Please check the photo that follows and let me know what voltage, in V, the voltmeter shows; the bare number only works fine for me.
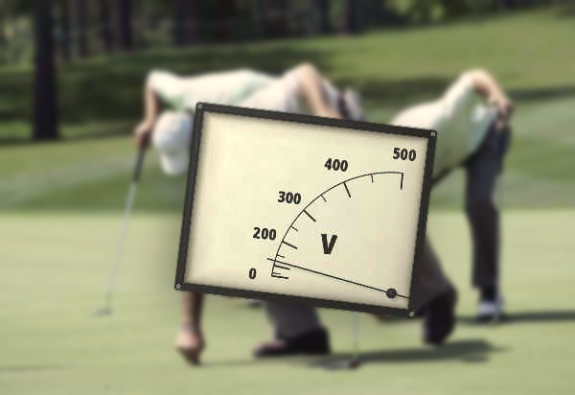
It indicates 125
